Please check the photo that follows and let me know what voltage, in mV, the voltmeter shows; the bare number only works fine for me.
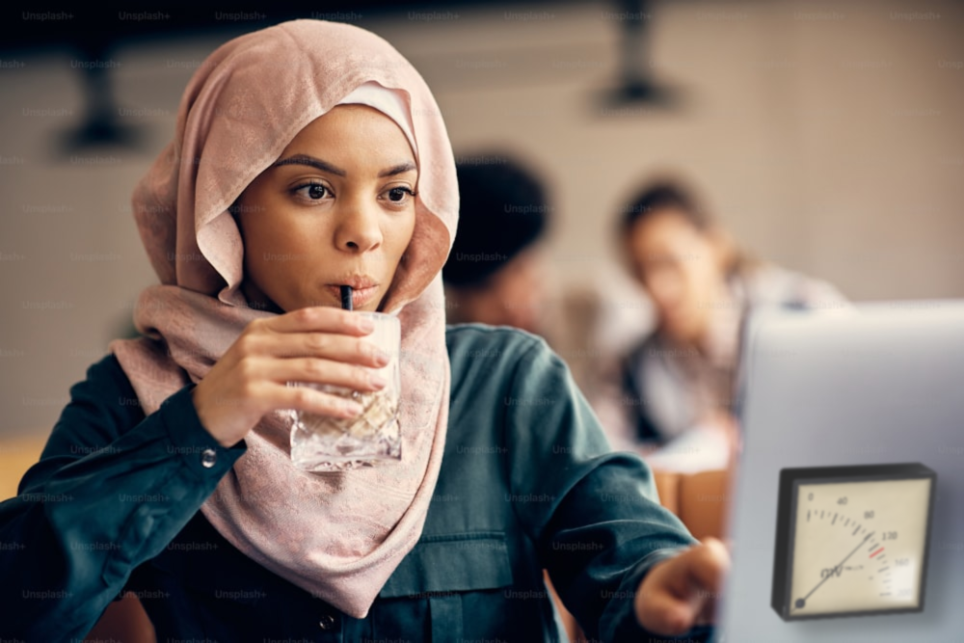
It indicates 100
